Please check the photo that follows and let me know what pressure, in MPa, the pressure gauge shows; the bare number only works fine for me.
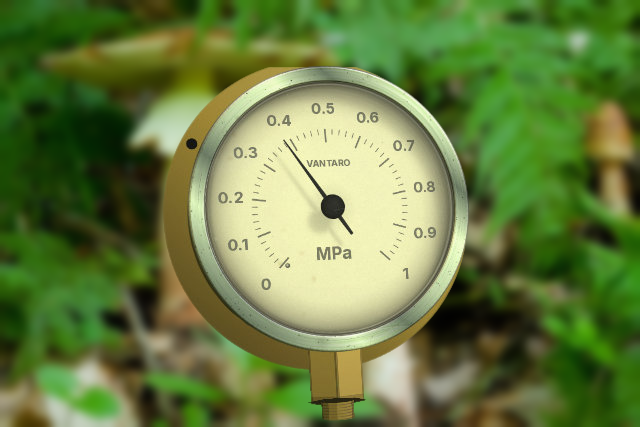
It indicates 0.38
